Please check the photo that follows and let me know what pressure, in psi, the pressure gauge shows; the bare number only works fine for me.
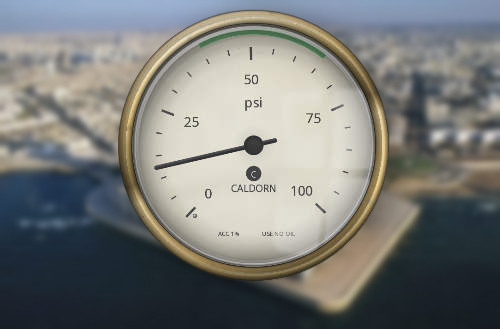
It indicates 12.5
